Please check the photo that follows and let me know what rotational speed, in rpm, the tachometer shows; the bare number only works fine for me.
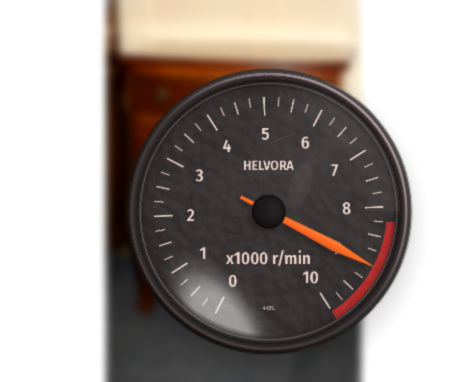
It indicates 9000
